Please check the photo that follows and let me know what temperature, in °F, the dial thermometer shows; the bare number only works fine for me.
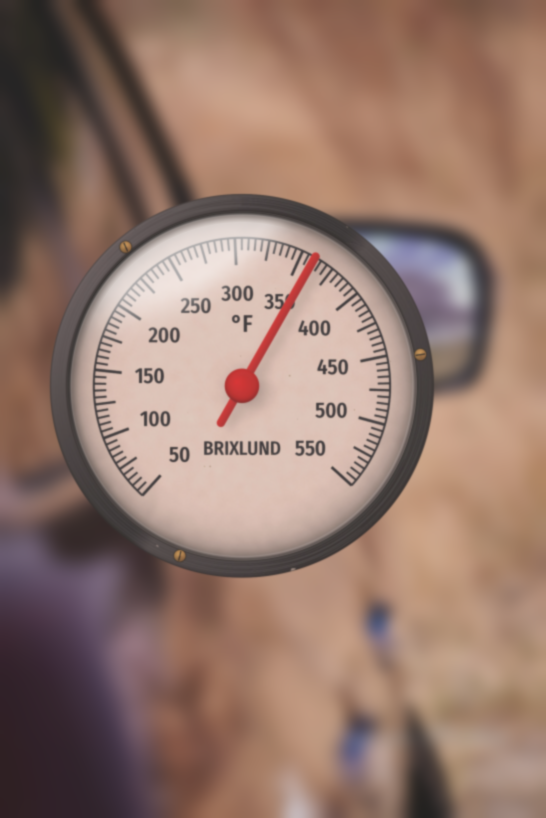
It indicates 360
